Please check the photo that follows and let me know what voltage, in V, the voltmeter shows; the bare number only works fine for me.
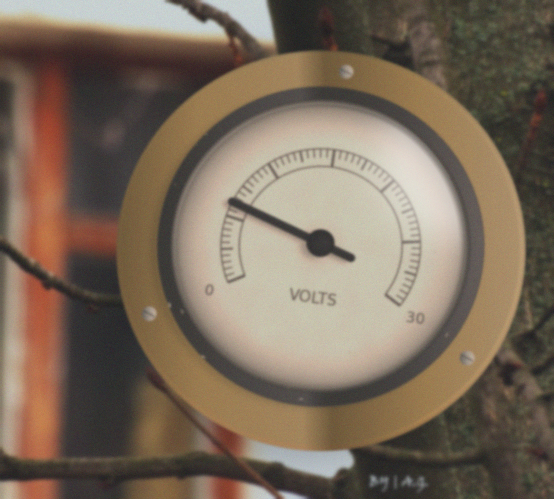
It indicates 6
